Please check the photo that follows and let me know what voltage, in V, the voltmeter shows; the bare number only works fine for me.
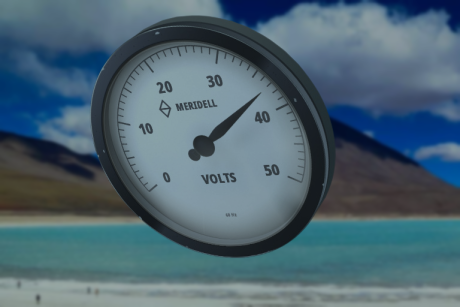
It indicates 37
